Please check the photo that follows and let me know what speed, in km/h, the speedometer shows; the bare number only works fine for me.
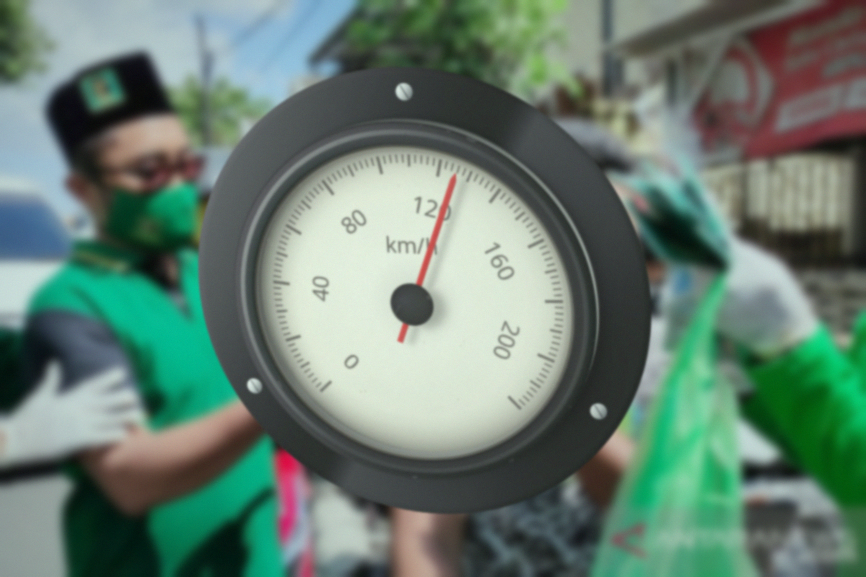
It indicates 126
